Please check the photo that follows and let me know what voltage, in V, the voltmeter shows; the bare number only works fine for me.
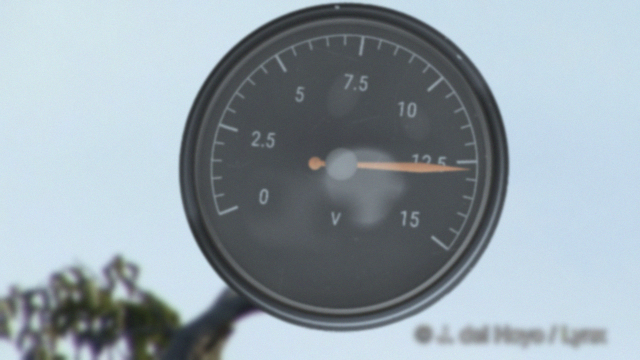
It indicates 12.75
